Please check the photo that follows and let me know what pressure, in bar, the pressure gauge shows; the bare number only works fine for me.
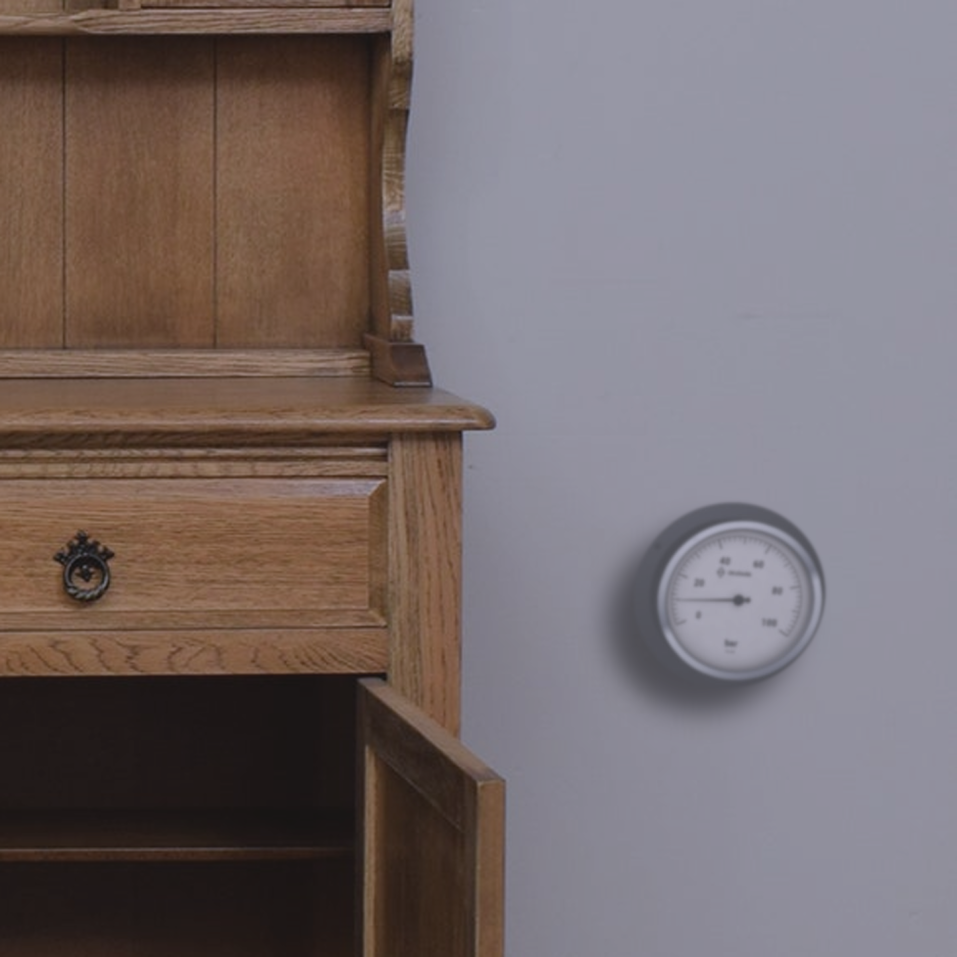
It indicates 10
